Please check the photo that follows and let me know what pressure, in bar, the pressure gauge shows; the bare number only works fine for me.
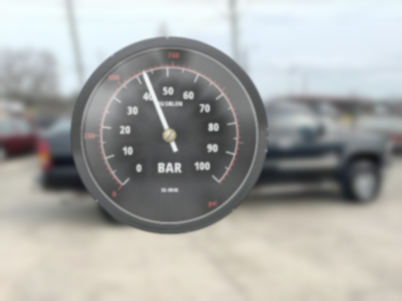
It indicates 42.5
